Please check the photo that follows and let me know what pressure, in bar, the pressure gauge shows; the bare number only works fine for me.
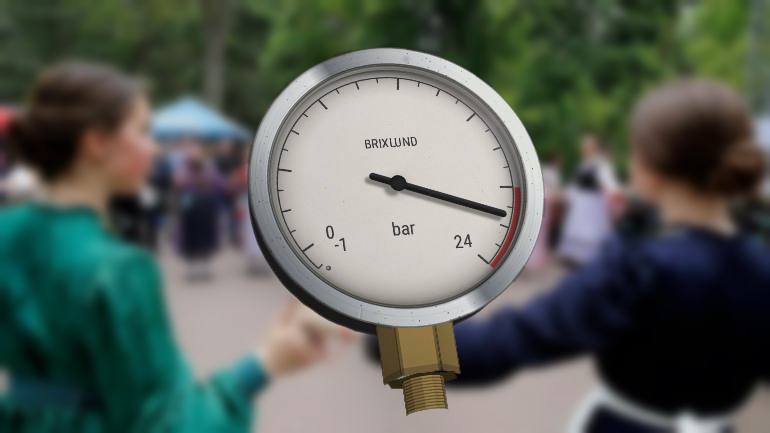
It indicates 21.5
